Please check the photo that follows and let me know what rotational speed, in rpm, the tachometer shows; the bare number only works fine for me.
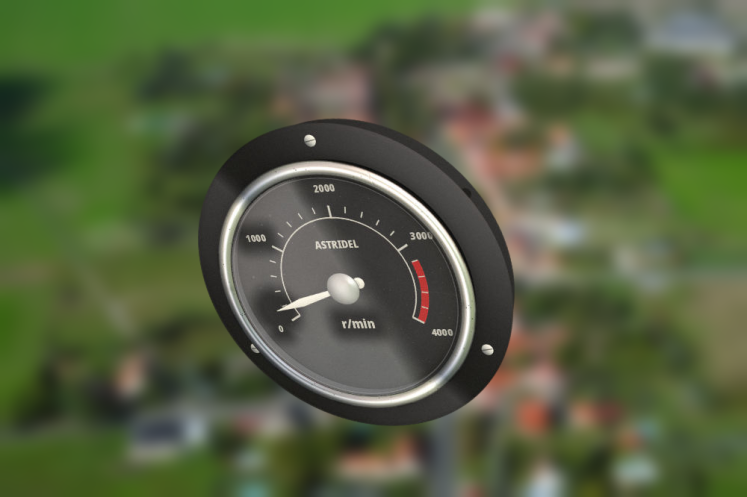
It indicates 200
